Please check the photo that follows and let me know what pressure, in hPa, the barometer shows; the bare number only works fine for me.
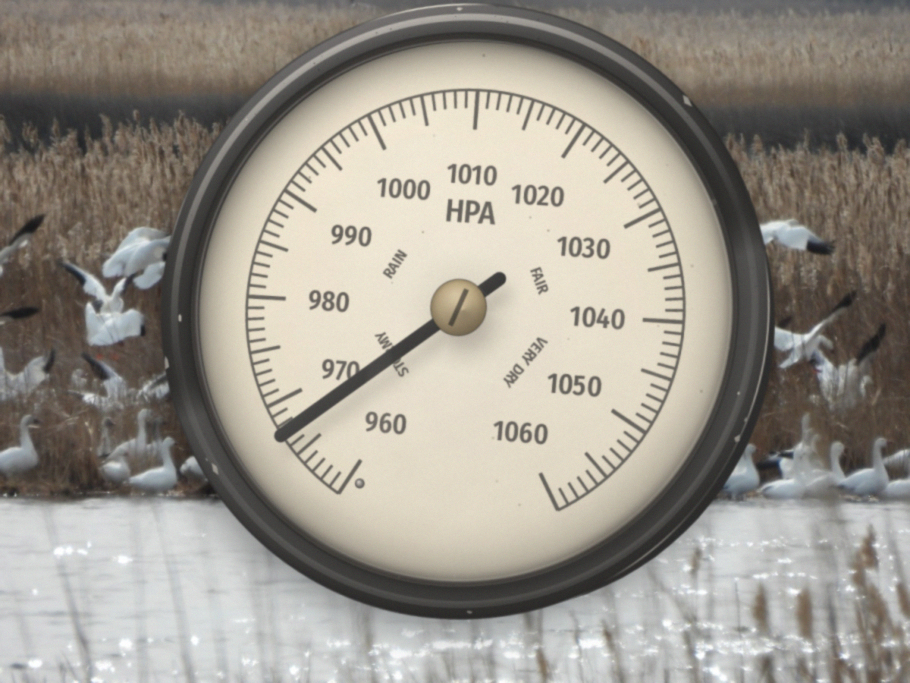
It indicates 967
